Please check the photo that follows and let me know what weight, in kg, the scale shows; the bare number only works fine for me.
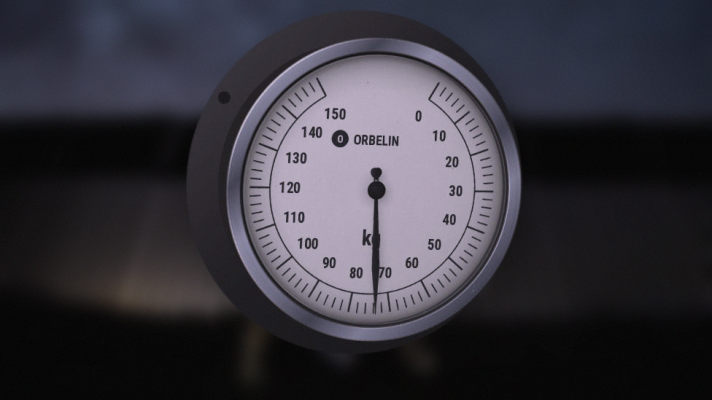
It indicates 74
